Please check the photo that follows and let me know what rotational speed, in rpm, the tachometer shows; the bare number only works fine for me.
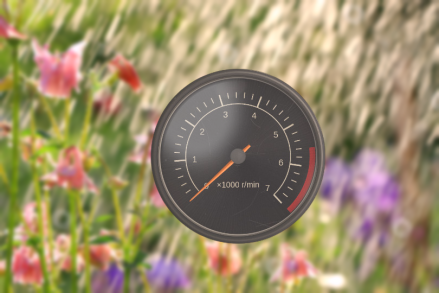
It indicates 0
